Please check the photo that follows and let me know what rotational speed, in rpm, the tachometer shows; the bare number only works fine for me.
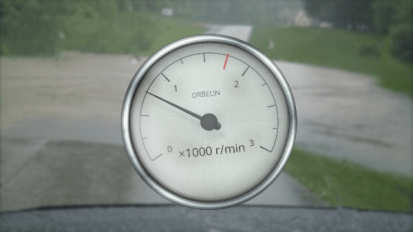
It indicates 750
